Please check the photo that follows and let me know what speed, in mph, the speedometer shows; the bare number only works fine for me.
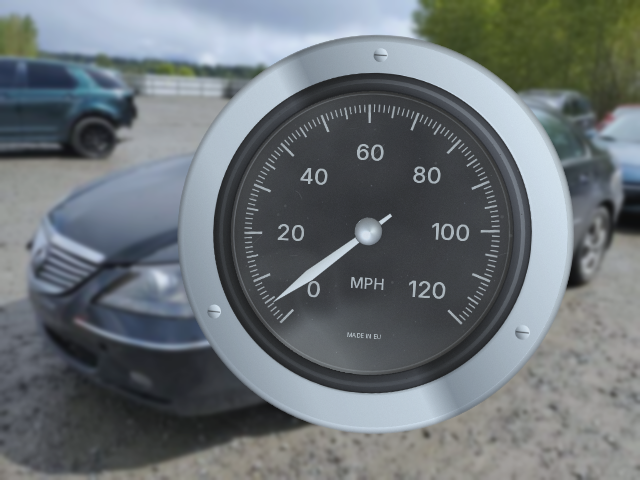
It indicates 4
